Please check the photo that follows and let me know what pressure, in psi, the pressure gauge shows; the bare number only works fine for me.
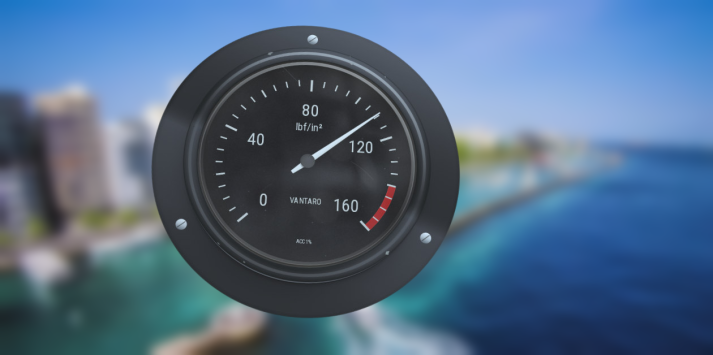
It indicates 110
